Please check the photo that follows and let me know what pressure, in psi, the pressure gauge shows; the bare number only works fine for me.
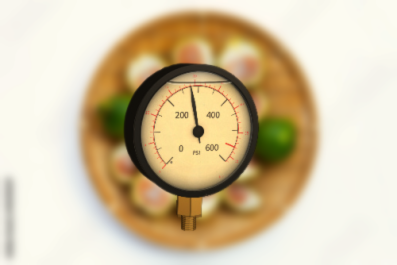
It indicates 275
